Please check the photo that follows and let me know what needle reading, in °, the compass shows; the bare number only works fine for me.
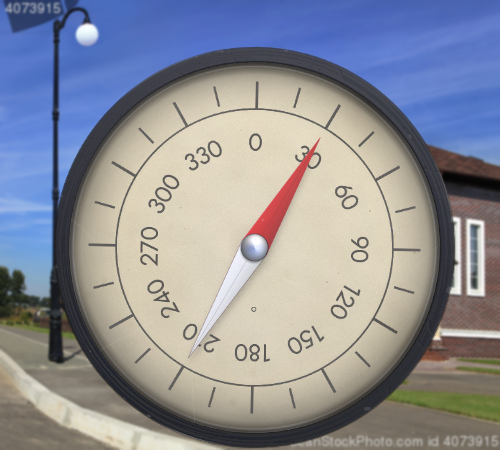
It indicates 30
